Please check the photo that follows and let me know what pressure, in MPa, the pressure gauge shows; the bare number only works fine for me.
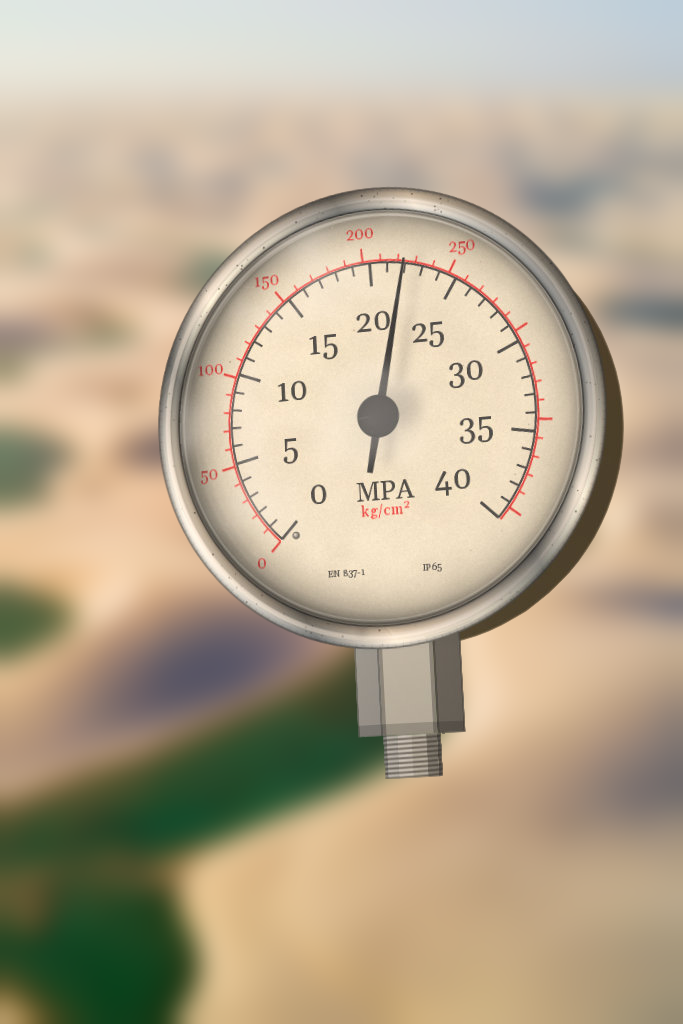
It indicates 22
